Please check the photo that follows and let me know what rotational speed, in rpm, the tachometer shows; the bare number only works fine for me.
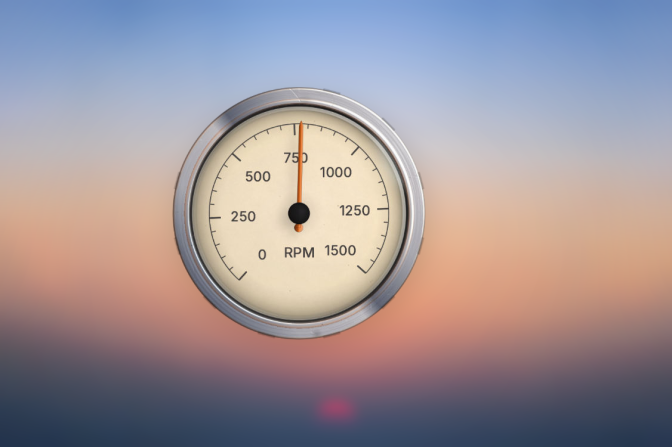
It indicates 775
